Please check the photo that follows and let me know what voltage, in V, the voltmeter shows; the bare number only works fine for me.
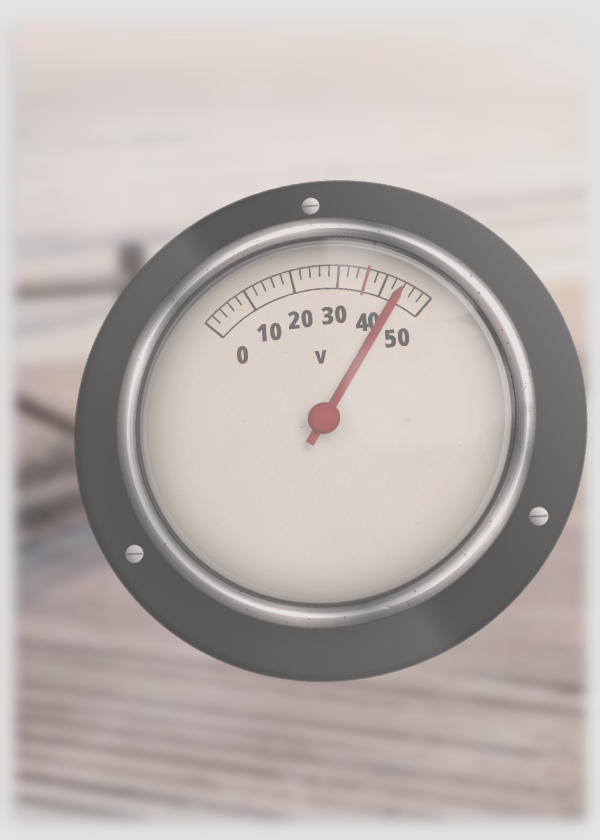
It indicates 44
